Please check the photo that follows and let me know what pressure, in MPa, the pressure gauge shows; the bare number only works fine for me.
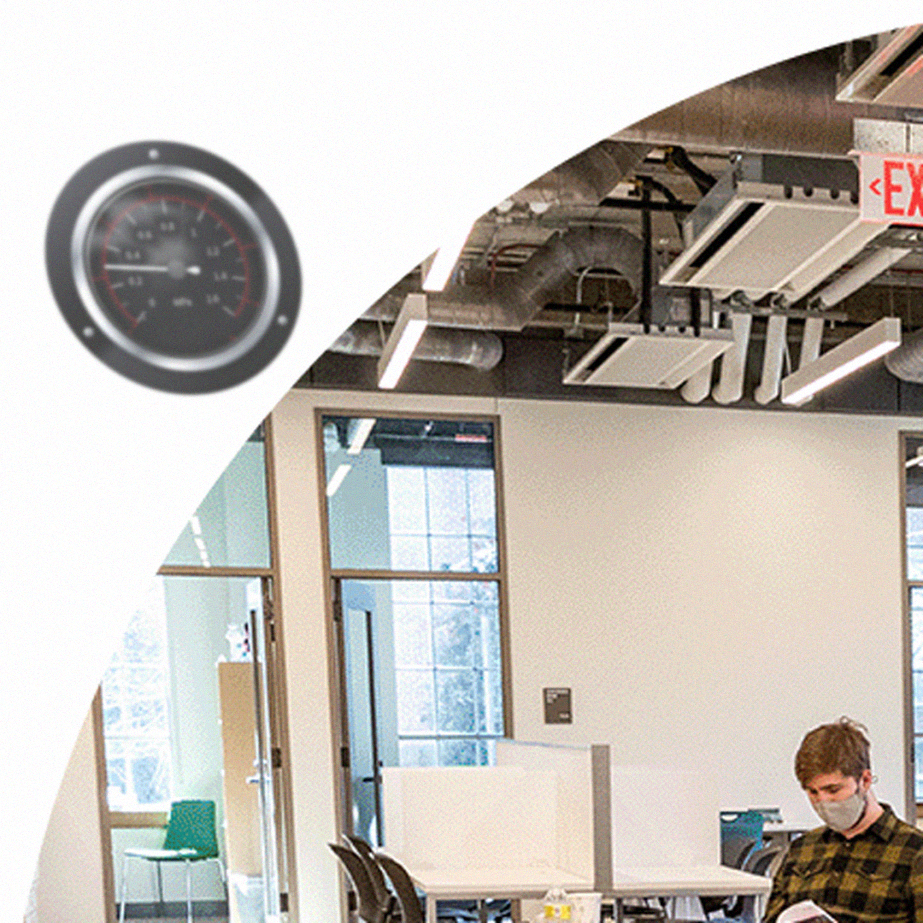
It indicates 0.3
